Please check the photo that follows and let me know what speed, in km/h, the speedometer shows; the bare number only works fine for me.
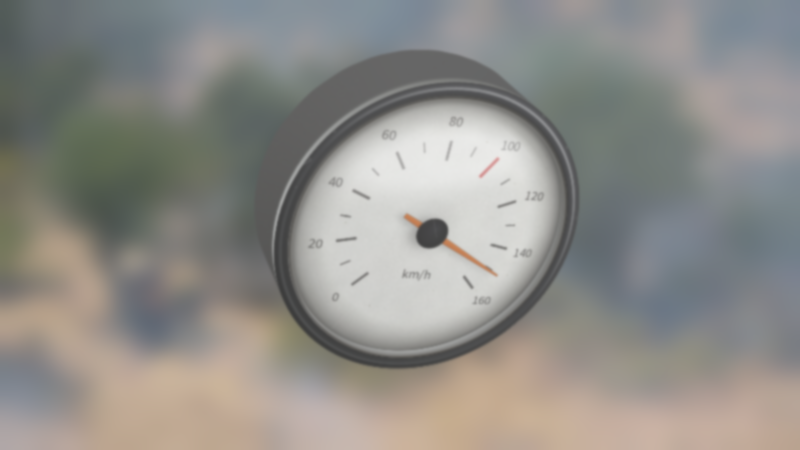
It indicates 150
